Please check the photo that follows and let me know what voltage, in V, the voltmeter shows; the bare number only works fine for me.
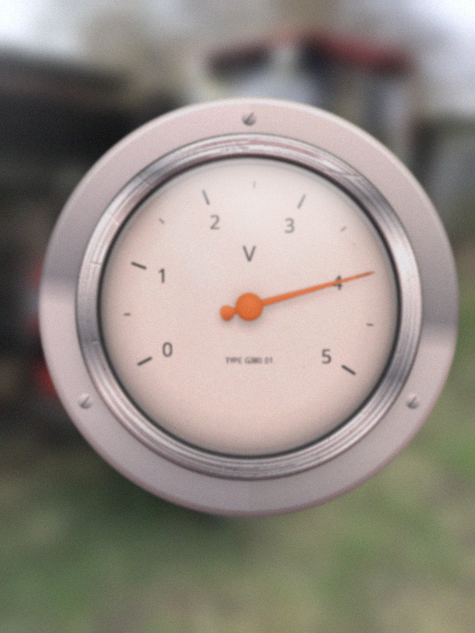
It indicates 4
